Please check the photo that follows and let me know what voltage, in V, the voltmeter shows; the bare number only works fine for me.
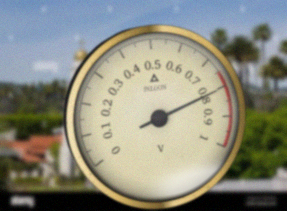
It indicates 0.8
